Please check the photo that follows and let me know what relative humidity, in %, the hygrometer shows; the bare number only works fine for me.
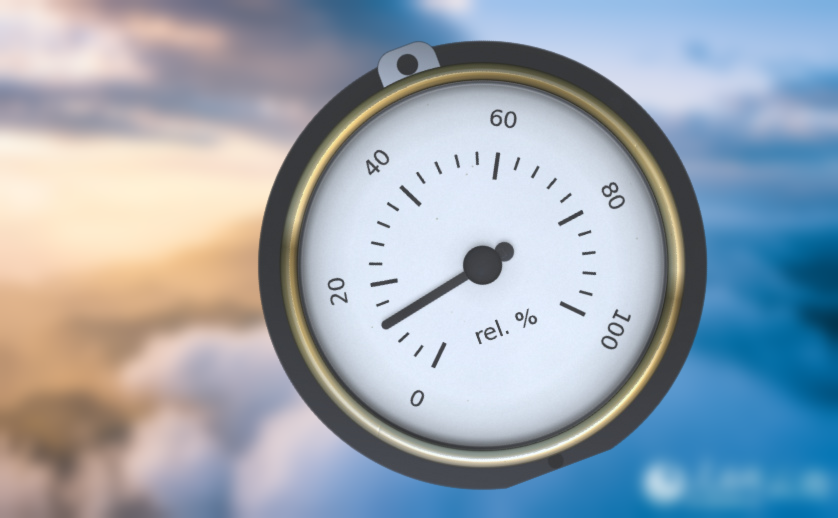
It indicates 12
